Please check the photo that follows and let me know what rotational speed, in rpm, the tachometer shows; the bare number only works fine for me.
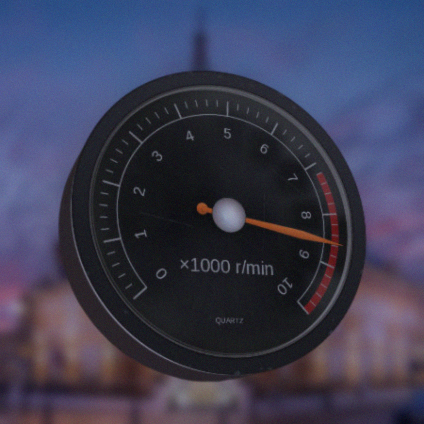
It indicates 8600
